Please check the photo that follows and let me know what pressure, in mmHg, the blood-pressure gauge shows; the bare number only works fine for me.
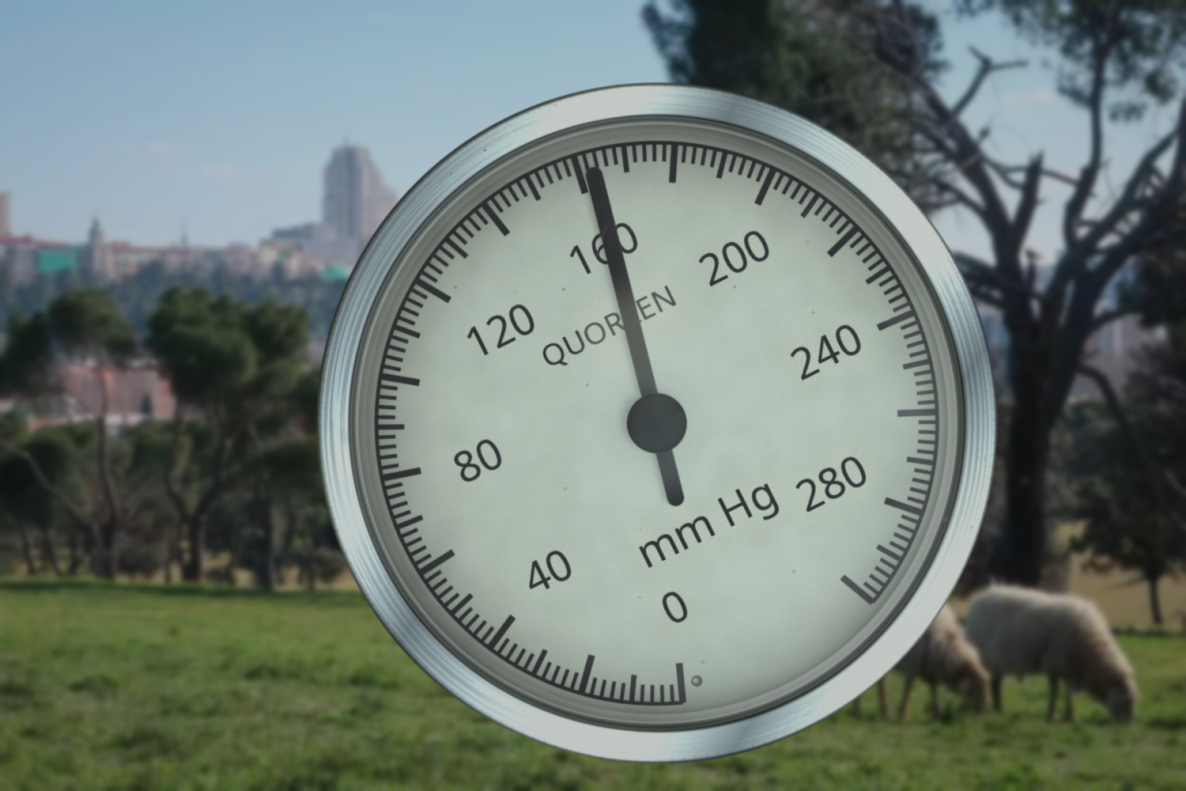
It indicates 163
